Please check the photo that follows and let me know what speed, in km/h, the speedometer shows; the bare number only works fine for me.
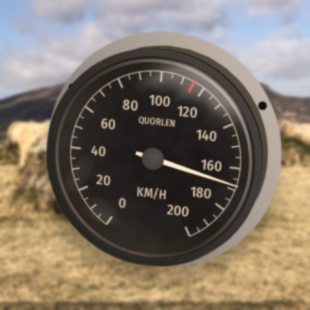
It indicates 167.5
